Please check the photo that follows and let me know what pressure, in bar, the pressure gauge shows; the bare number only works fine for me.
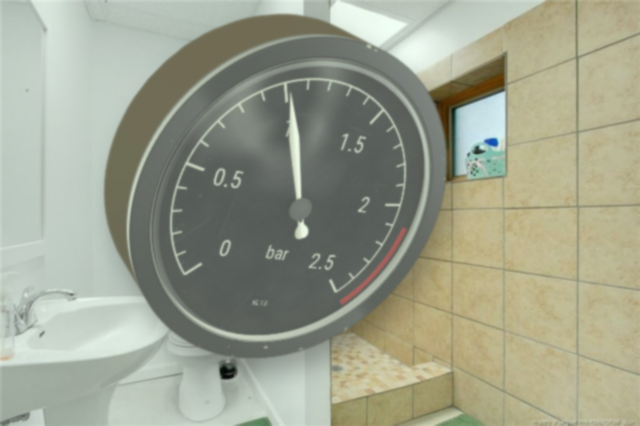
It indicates 1
